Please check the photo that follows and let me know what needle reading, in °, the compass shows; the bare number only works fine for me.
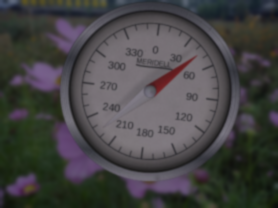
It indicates 45
